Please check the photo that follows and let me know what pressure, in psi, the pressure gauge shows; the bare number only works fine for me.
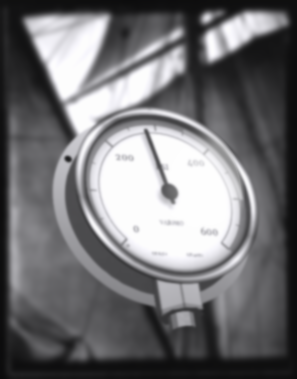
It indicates 275
